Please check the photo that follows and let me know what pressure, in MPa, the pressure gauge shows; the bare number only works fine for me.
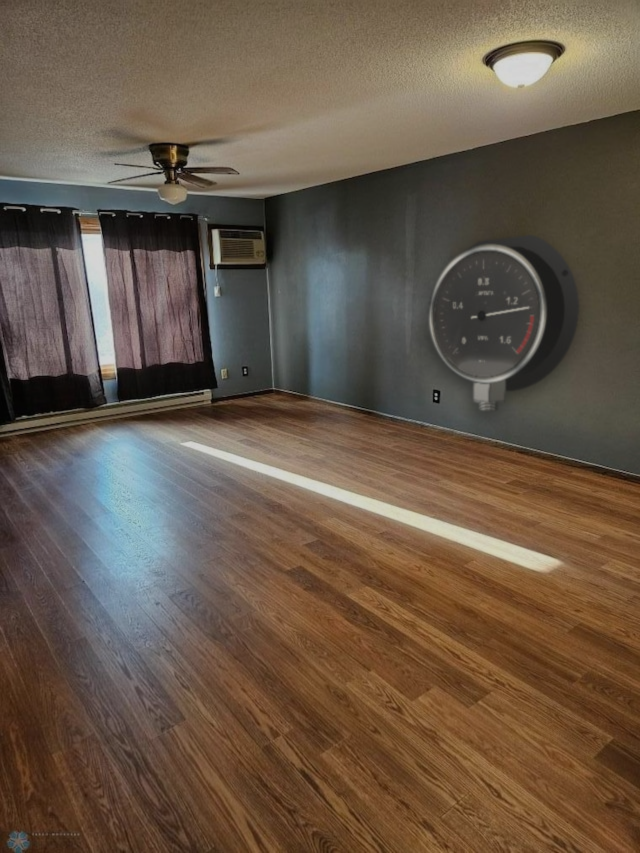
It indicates 1.3
